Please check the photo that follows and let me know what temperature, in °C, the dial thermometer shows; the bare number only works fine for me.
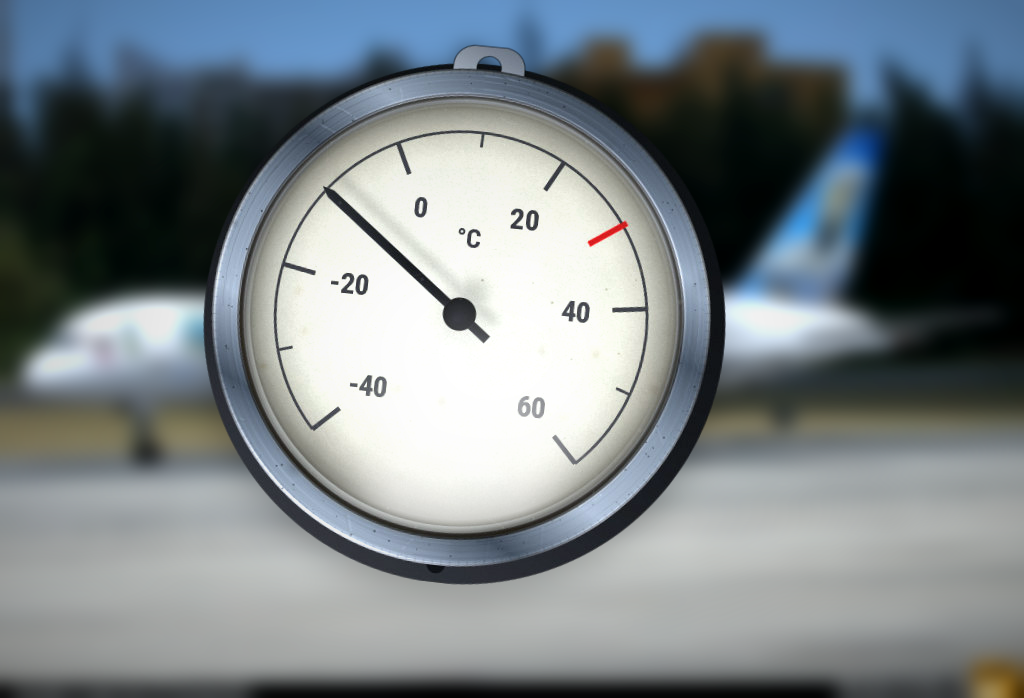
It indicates -10
